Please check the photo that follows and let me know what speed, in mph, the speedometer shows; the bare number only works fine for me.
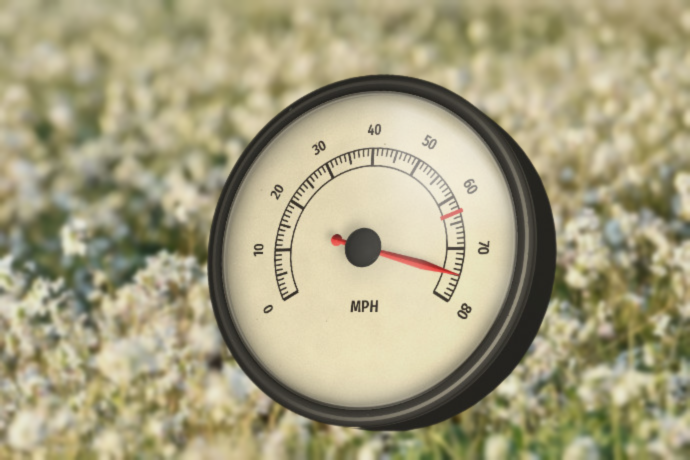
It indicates 75
